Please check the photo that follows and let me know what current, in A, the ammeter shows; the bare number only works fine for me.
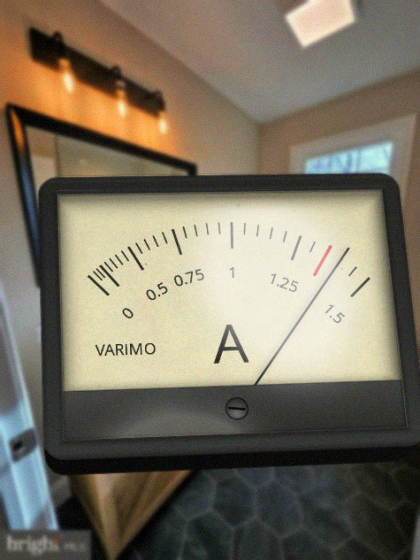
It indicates 1.4
